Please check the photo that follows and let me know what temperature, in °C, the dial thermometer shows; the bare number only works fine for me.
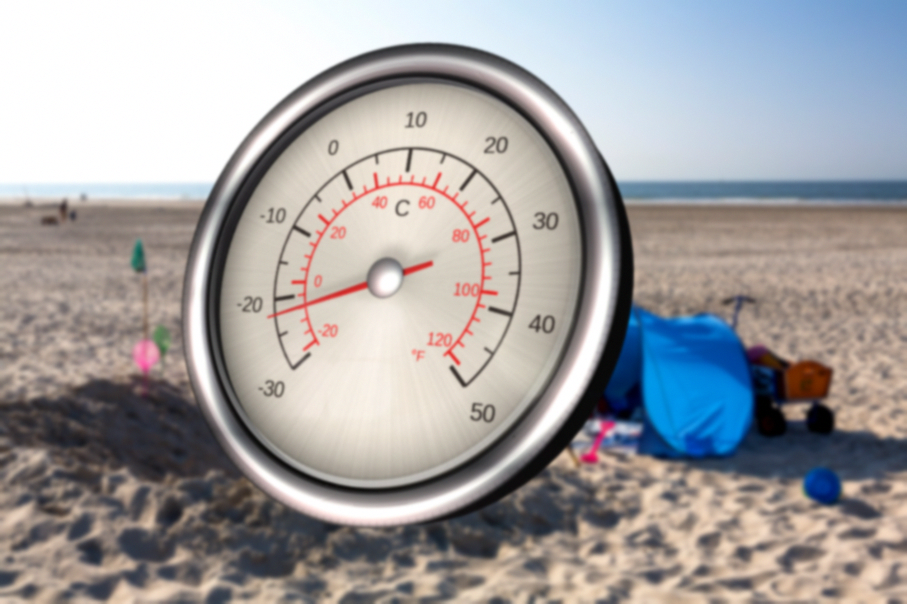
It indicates -22.5
